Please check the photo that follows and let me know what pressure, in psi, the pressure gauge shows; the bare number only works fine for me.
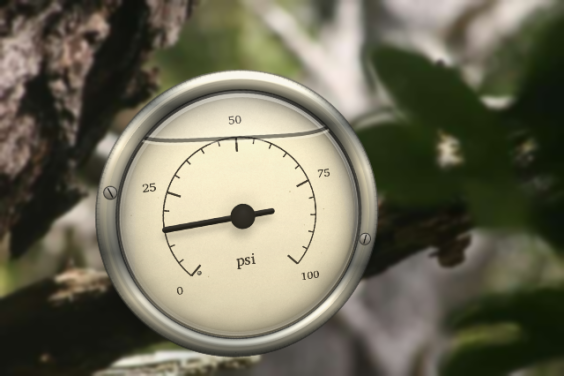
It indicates 15
